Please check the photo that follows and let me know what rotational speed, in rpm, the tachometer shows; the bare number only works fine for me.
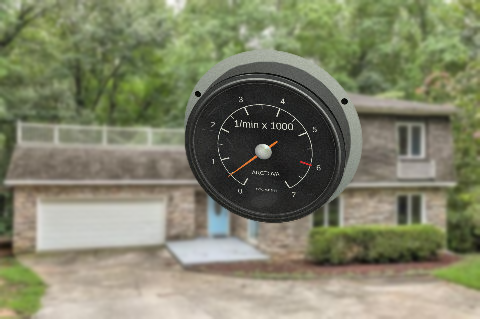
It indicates 500
